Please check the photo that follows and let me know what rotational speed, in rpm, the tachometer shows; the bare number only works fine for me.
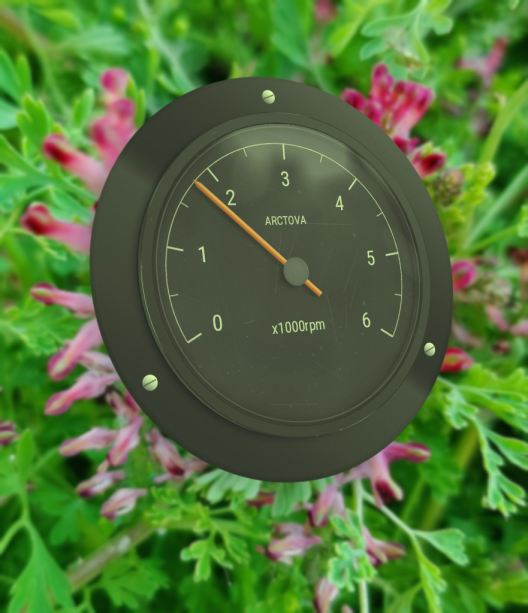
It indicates 1750
